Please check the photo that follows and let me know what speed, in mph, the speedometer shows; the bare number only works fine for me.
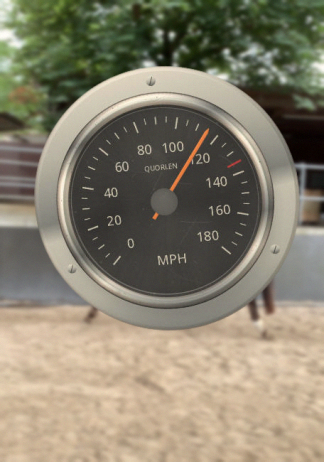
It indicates 115
